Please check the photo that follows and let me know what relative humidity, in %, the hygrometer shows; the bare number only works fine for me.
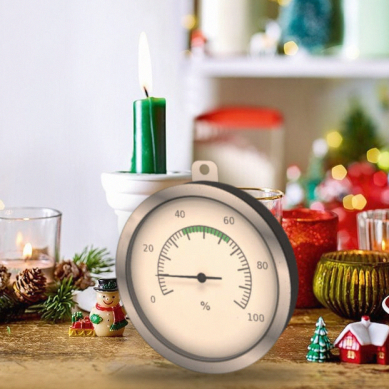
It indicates 10
